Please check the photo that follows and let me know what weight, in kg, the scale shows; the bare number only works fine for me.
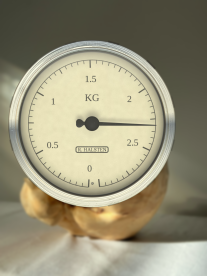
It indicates 2.3
